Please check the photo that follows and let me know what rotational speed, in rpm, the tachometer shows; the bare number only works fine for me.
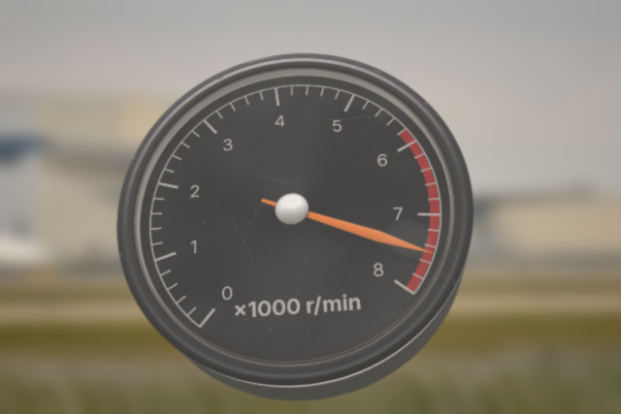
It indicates 7500
